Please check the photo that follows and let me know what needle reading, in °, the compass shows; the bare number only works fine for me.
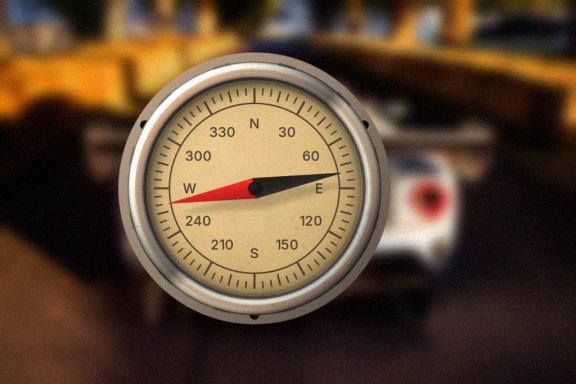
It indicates 260
